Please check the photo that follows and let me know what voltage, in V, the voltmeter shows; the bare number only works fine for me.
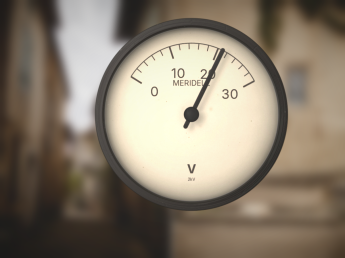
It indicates 21
